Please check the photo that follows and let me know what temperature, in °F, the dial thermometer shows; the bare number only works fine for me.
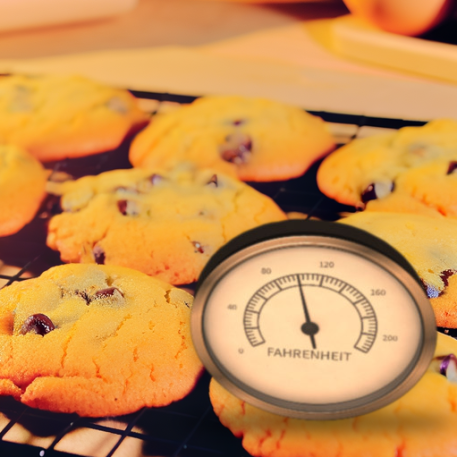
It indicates 100
